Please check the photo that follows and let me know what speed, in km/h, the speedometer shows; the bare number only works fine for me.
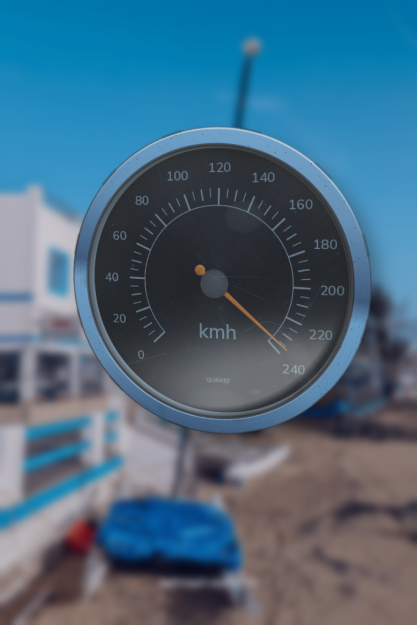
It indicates 235
